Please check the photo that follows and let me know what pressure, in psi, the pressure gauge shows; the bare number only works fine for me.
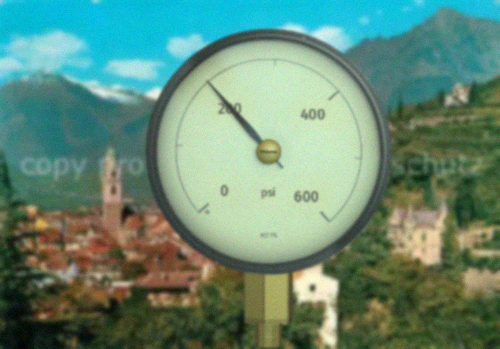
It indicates 200
